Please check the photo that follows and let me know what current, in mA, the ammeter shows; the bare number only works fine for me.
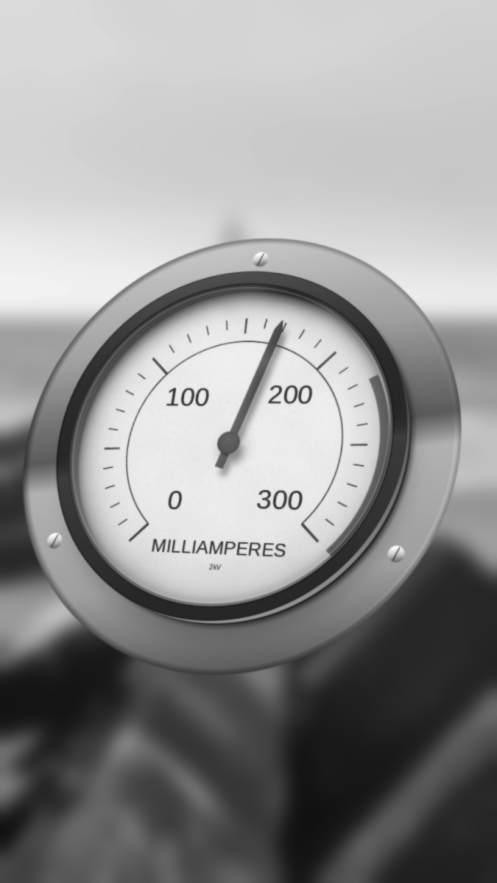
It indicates 170
